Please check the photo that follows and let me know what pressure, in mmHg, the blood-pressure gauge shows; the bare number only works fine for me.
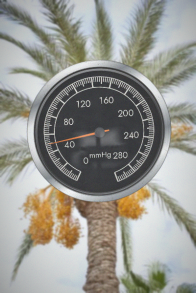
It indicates 50
